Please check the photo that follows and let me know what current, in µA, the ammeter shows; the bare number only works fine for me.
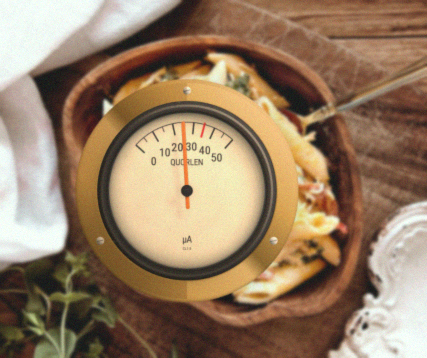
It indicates 25
